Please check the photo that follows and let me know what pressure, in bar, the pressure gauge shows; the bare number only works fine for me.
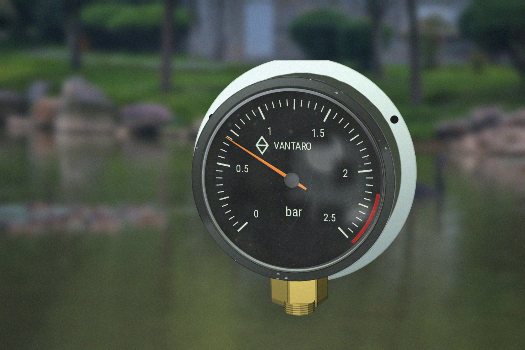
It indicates 0.7
